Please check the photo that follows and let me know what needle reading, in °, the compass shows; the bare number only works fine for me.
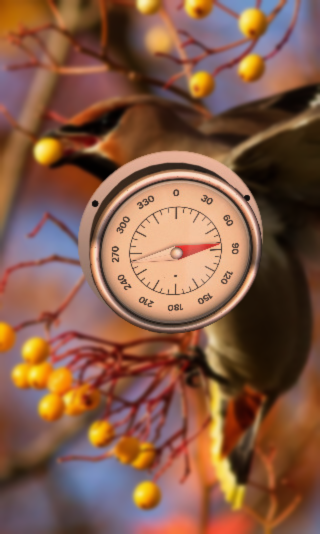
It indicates 80
